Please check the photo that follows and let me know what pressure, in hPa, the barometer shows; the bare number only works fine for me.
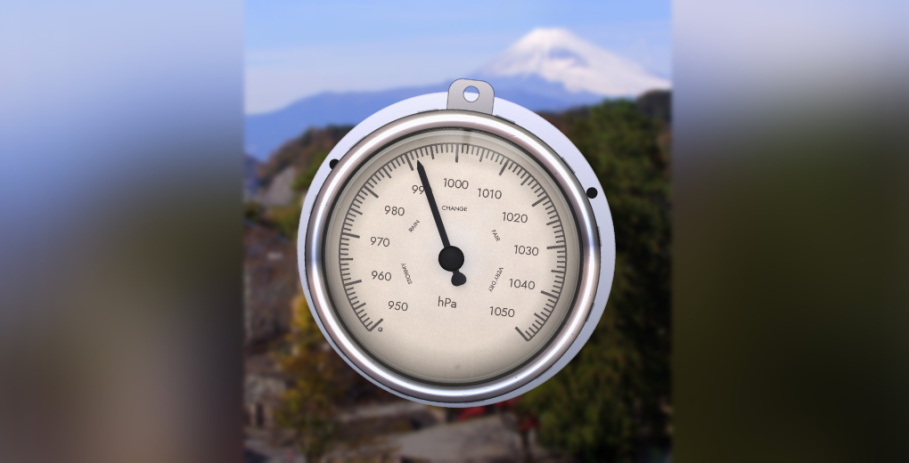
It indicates 992
